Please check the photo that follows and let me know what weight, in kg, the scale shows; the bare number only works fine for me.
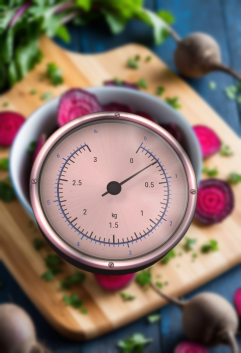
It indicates 0.25
